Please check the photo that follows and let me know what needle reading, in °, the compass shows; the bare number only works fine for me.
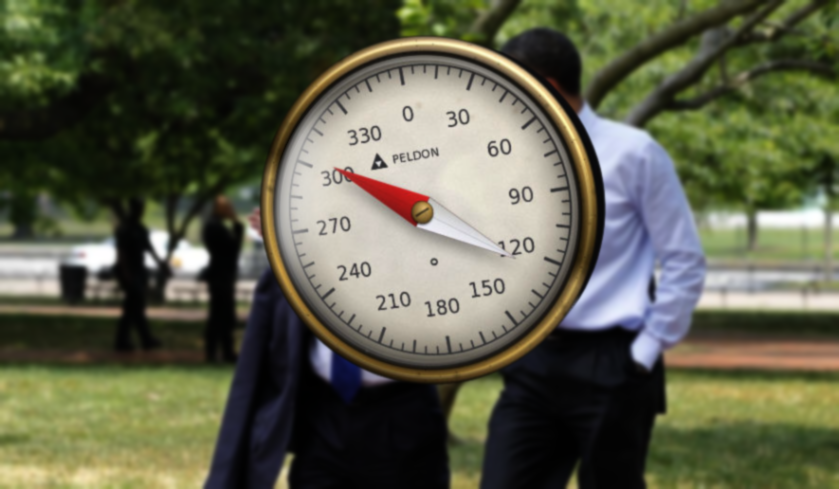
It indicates 305
